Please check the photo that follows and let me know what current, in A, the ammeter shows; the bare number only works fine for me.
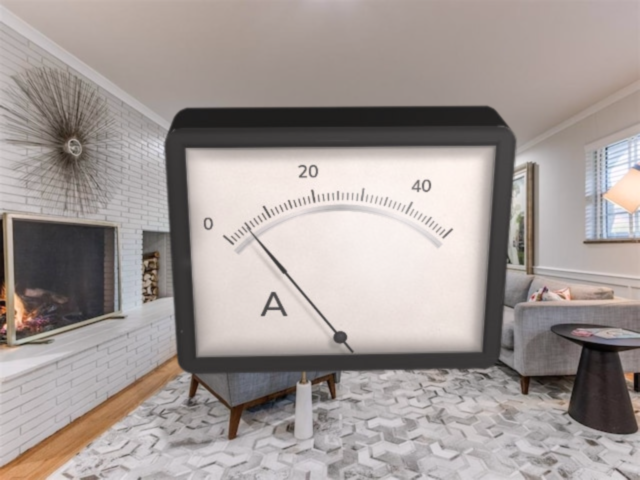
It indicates 5
